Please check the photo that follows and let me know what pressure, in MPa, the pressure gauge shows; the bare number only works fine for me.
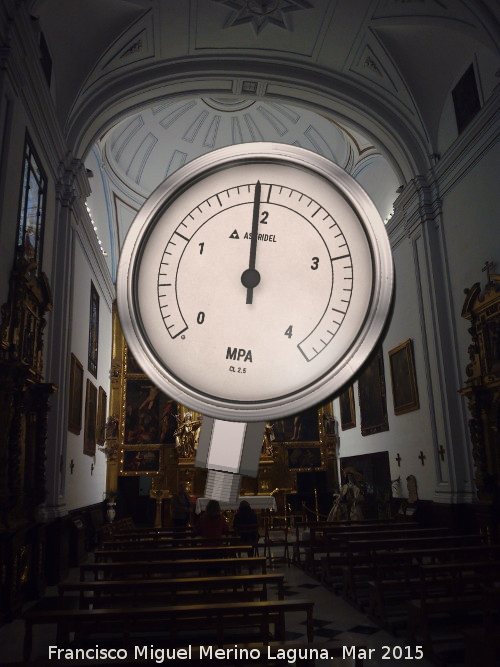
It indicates 1.9
